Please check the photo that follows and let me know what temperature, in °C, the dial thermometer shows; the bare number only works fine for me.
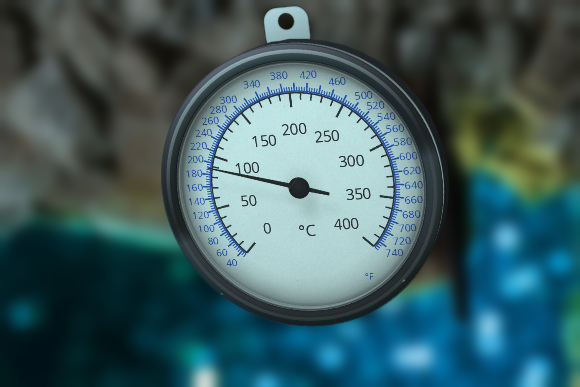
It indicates 90
